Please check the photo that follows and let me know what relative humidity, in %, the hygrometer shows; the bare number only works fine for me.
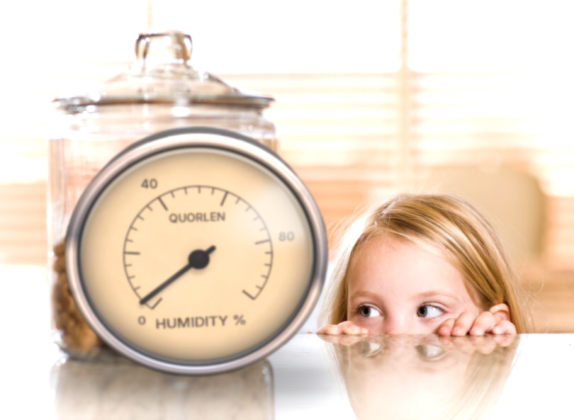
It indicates 4
